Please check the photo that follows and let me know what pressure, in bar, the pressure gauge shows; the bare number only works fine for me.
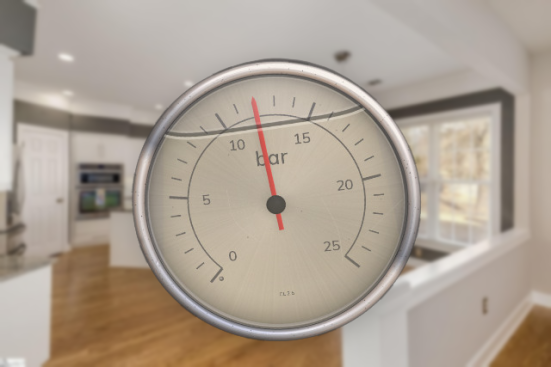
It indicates 12
